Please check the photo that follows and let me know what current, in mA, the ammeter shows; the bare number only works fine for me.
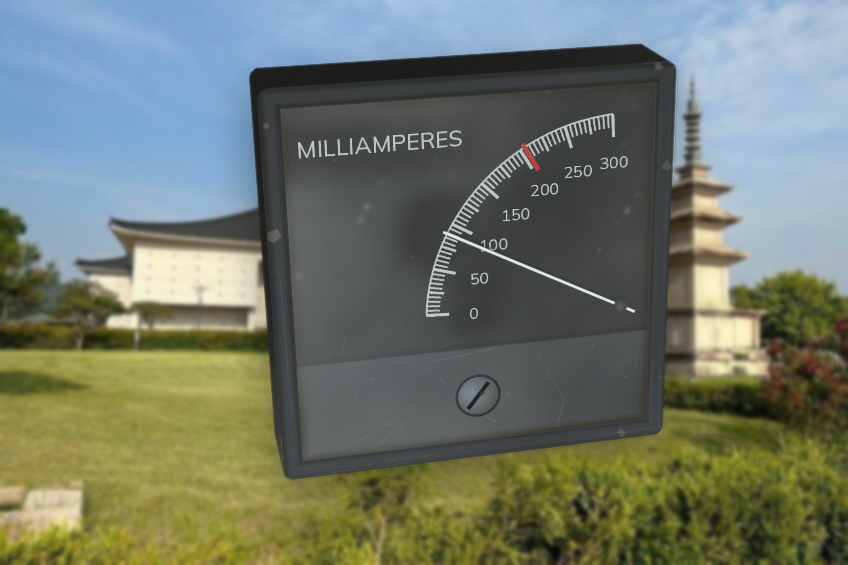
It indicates 90
